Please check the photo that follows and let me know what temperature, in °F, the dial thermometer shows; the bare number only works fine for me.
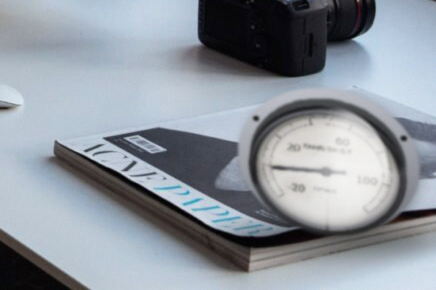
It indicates 0
